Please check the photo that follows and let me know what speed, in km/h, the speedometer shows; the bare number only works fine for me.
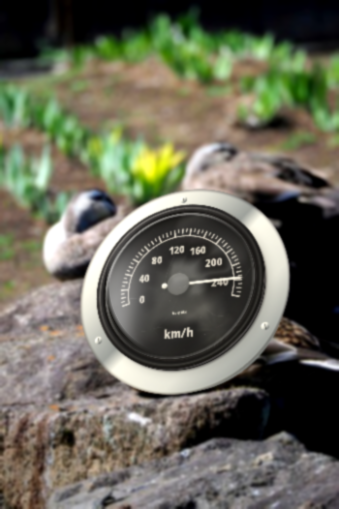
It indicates 240
